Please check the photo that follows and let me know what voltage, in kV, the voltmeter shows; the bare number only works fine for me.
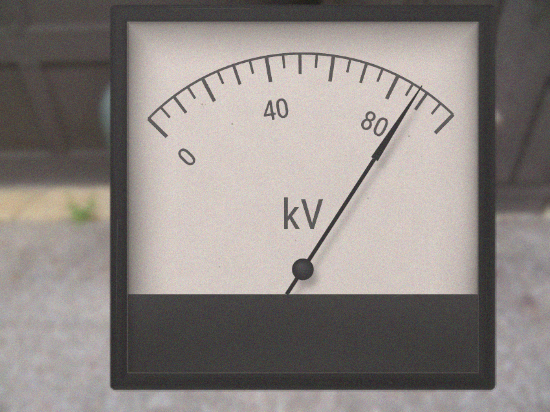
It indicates 87.5
